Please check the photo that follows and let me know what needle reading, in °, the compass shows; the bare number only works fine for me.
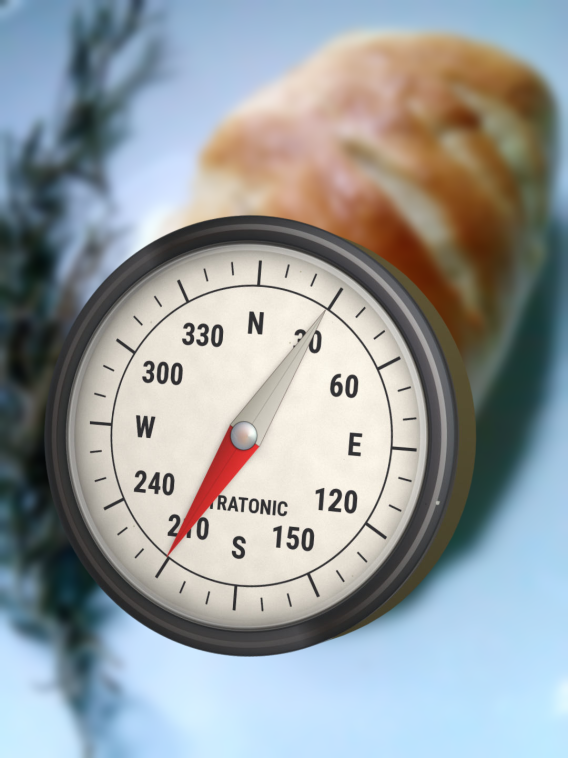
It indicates 210
